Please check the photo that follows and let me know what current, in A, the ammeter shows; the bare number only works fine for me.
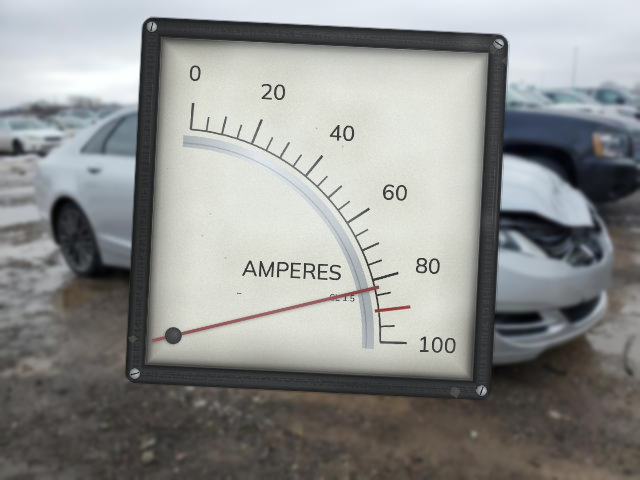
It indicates 82.5
